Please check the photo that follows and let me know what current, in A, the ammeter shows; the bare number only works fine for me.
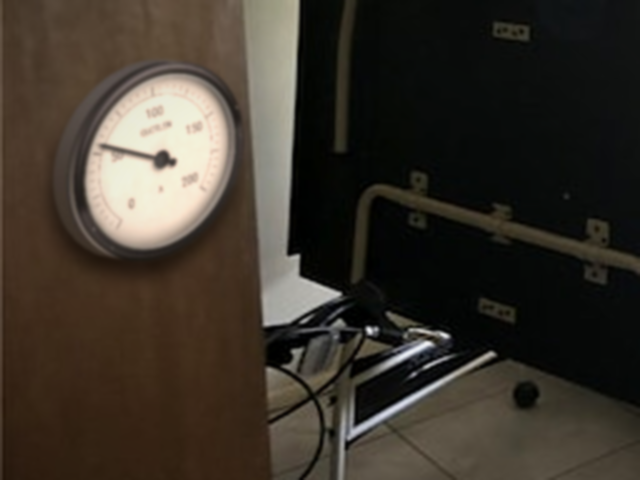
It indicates 55
